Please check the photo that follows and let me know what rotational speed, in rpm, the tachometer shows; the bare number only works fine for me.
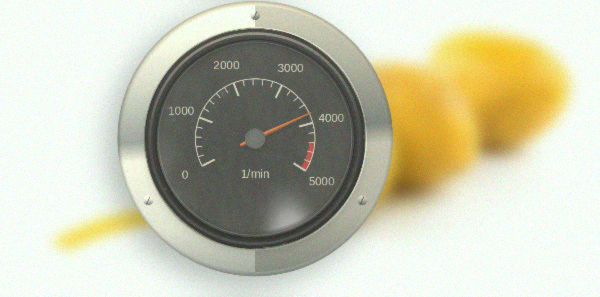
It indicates 3800
